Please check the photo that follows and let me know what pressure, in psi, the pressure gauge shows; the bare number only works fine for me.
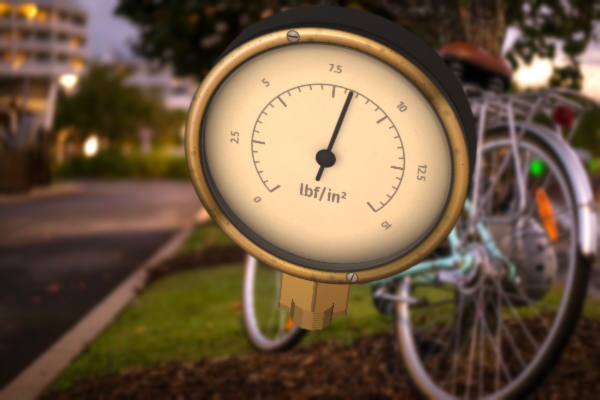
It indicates 8.25
